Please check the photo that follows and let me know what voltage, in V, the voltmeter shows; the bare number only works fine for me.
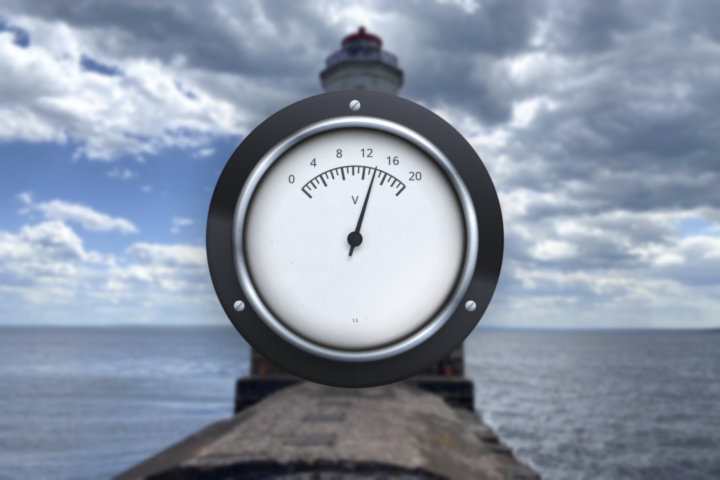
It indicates 14
